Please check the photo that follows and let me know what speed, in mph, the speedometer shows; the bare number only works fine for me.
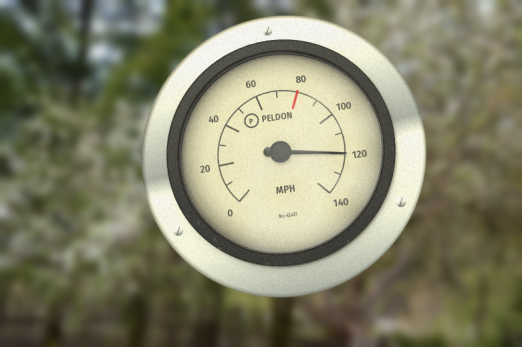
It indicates 120
